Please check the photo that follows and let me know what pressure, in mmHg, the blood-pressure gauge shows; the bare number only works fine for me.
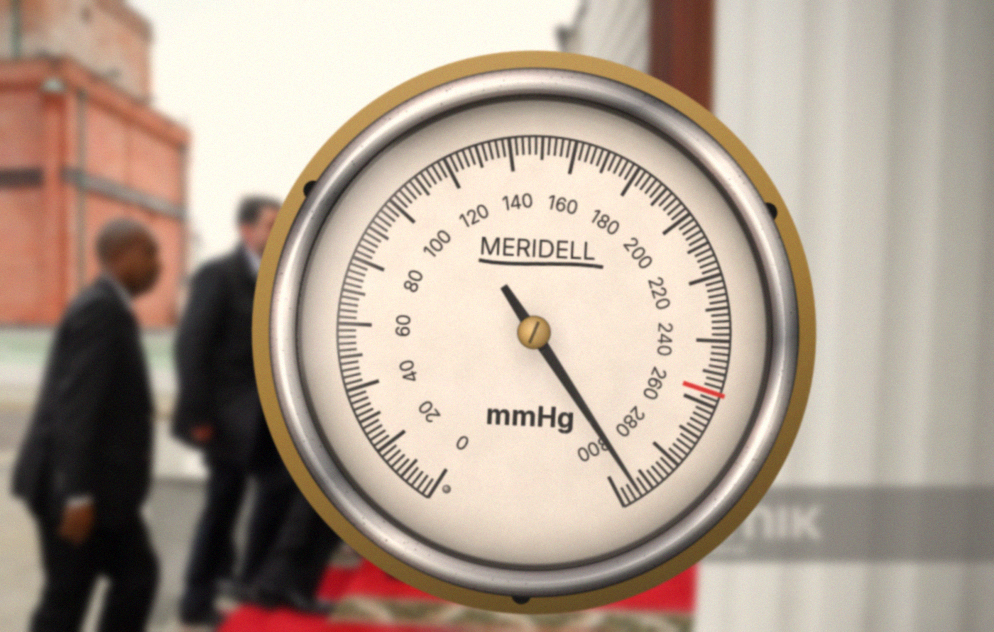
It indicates 294
